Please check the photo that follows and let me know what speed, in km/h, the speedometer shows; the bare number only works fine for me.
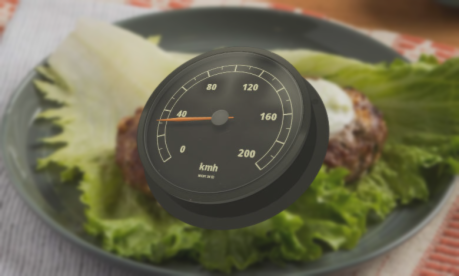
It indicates 30
